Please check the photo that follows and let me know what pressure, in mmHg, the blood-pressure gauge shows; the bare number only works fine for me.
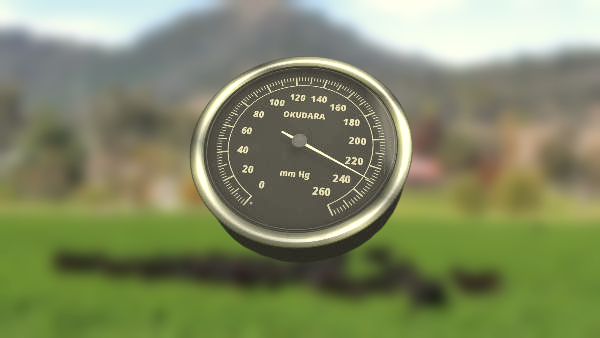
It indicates 230
